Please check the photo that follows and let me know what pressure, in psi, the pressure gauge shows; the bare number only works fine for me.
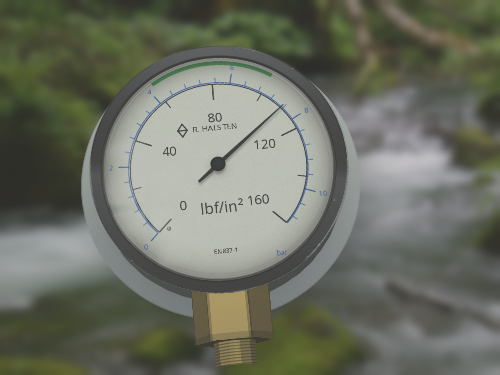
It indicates 110
